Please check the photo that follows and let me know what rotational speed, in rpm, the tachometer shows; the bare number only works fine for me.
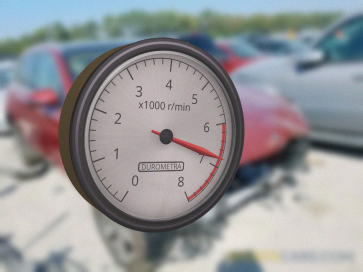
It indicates 6800
